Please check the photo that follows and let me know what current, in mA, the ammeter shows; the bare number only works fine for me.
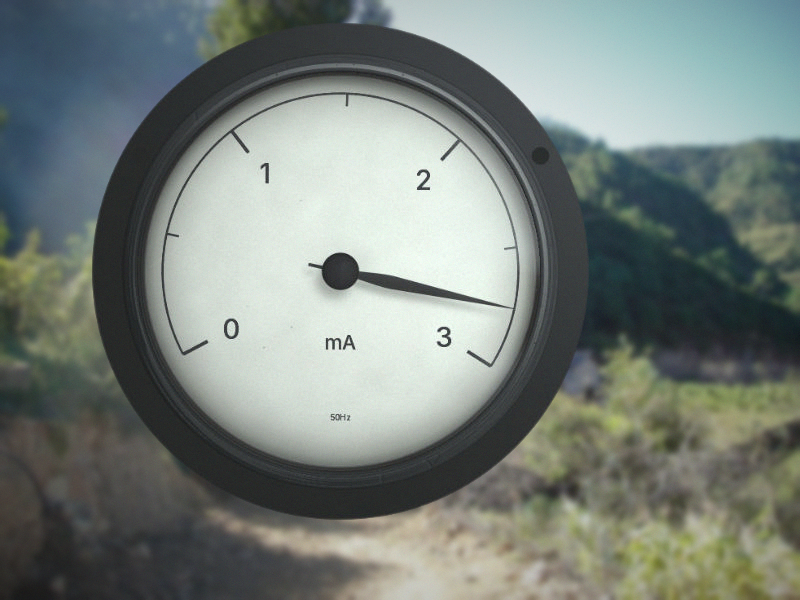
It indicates 2.75
